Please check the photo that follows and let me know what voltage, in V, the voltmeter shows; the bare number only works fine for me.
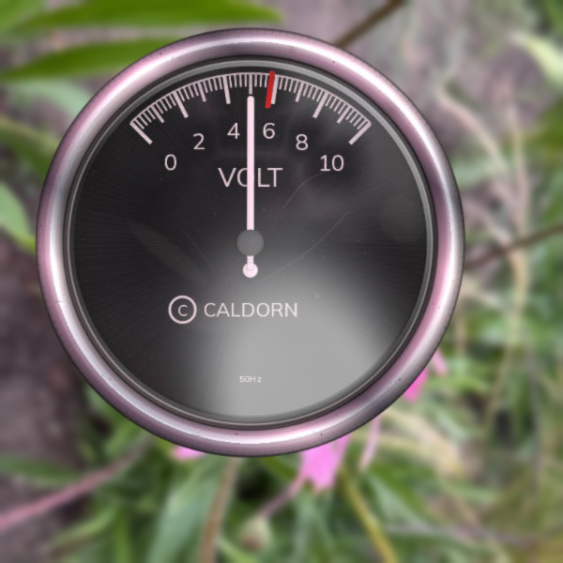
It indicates 5
